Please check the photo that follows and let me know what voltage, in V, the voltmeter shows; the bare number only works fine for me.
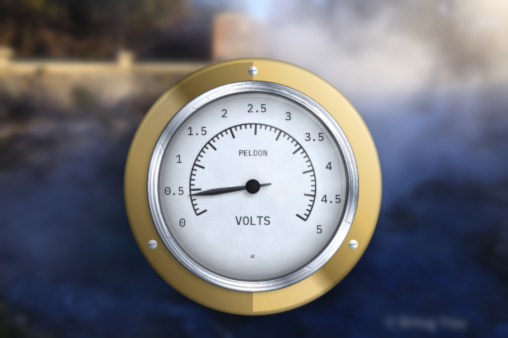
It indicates 0.4
